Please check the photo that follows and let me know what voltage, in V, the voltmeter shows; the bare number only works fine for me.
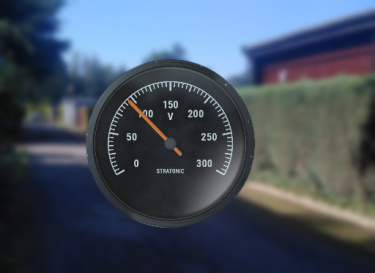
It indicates 95
